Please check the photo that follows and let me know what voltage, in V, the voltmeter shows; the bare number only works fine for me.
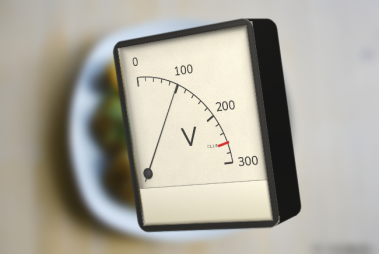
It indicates 100
